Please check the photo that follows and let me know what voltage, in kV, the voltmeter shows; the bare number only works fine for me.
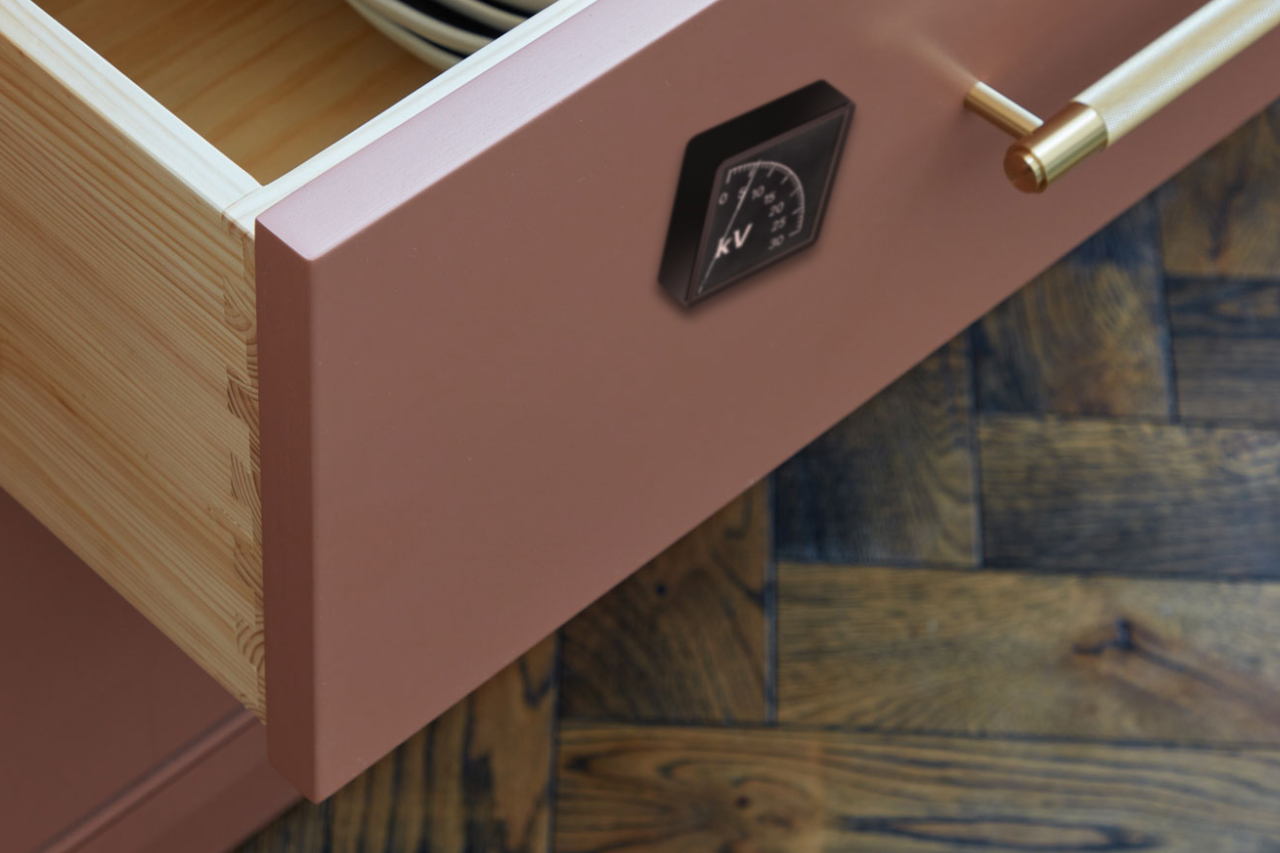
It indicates 5
